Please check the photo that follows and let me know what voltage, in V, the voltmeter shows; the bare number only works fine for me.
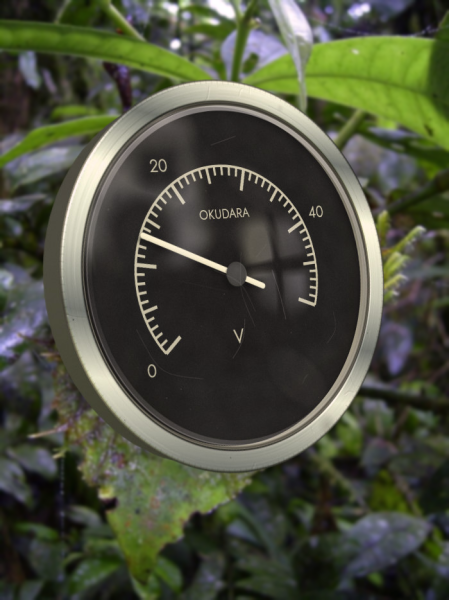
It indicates 13
